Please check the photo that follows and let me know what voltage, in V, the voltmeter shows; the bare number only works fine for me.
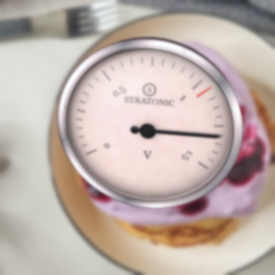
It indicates 1.3
